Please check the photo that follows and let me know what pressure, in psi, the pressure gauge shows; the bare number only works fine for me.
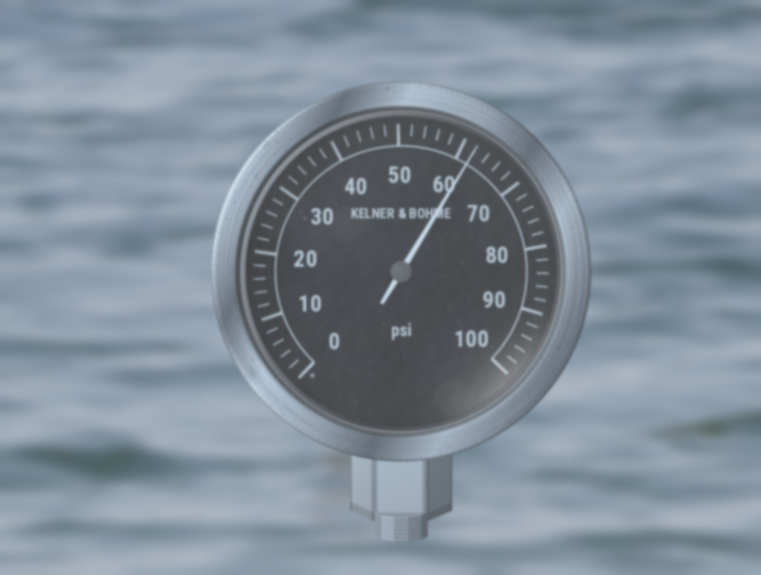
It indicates 62
